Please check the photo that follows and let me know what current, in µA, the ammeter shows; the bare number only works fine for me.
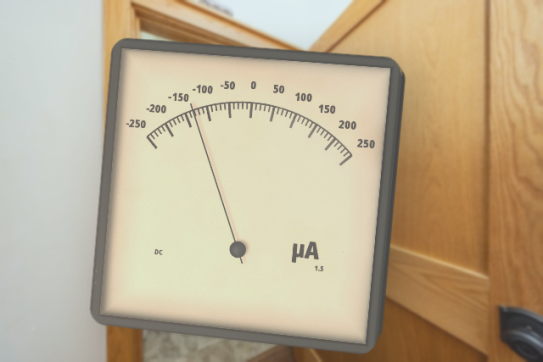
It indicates -130
